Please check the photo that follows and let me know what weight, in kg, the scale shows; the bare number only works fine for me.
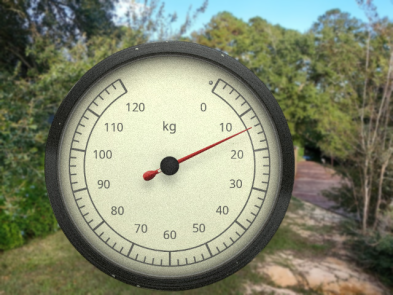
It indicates 14
